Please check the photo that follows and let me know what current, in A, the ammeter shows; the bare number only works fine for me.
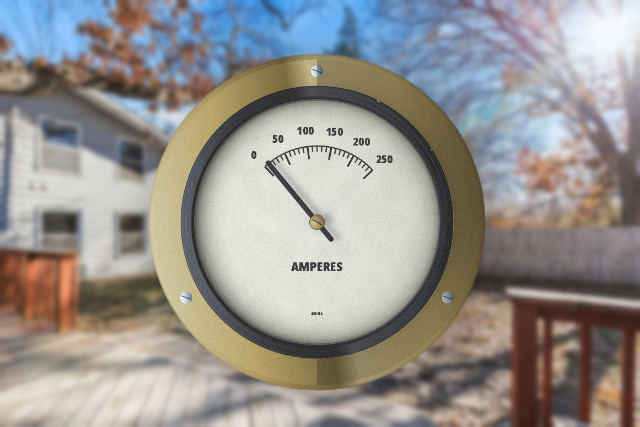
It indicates 10
